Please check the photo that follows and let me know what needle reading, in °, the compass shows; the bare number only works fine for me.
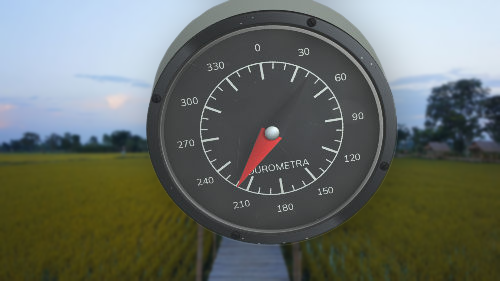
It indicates 220
